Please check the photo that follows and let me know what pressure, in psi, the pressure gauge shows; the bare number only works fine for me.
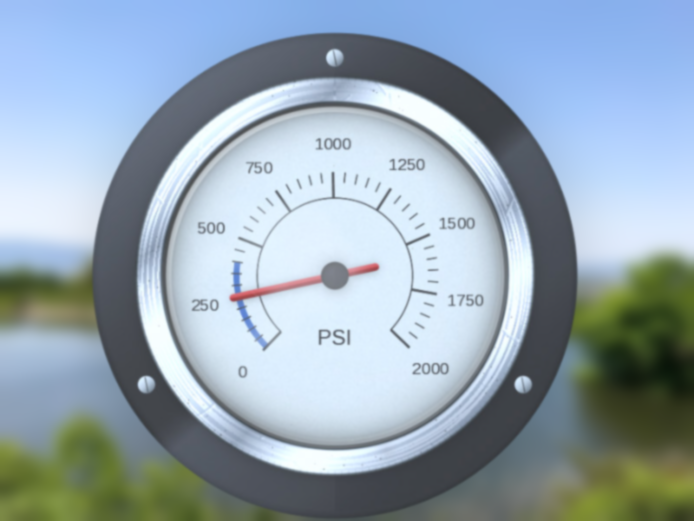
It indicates 250
